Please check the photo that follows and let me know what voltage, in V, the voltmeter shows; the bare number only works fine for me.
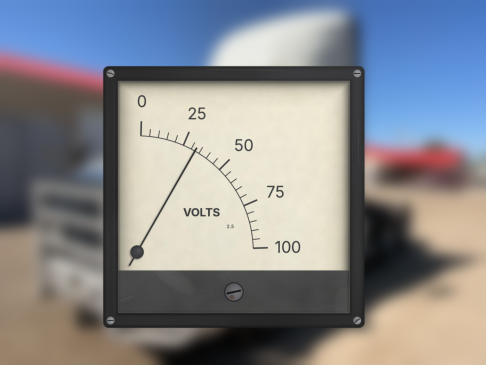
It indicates 32.5
